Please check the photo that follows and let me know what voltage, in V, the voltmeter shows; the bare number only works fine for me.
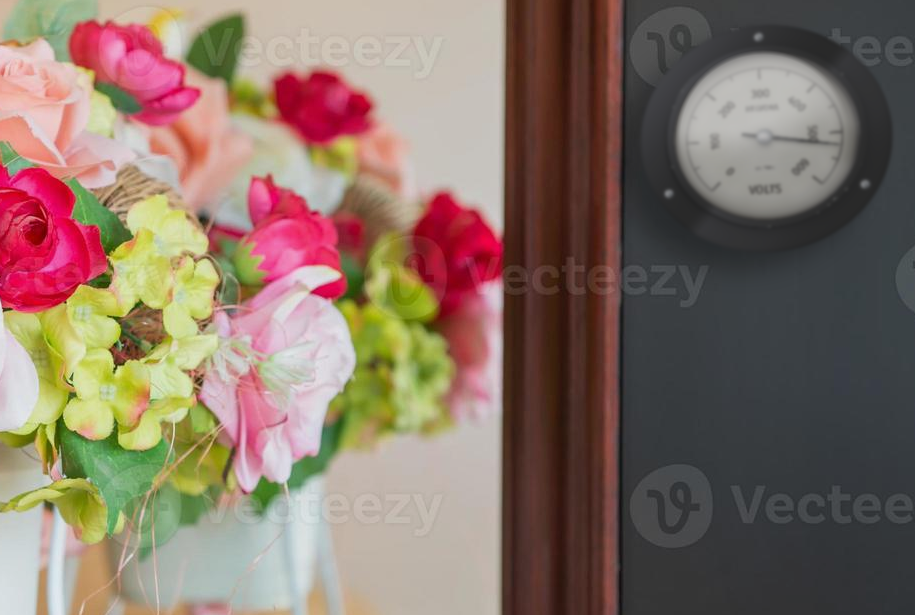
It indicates 525
